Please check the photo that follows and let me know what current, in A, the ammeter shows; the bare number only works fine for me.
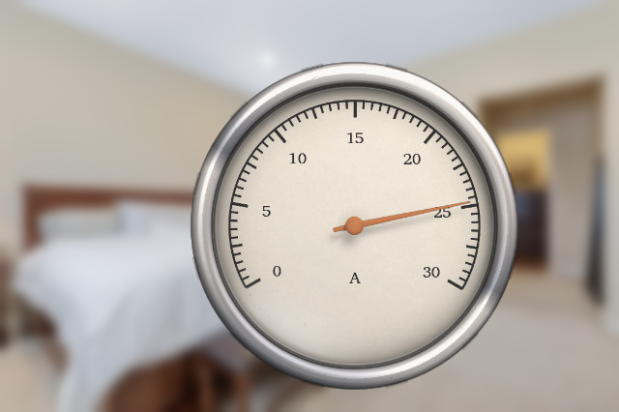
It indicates 24.75
